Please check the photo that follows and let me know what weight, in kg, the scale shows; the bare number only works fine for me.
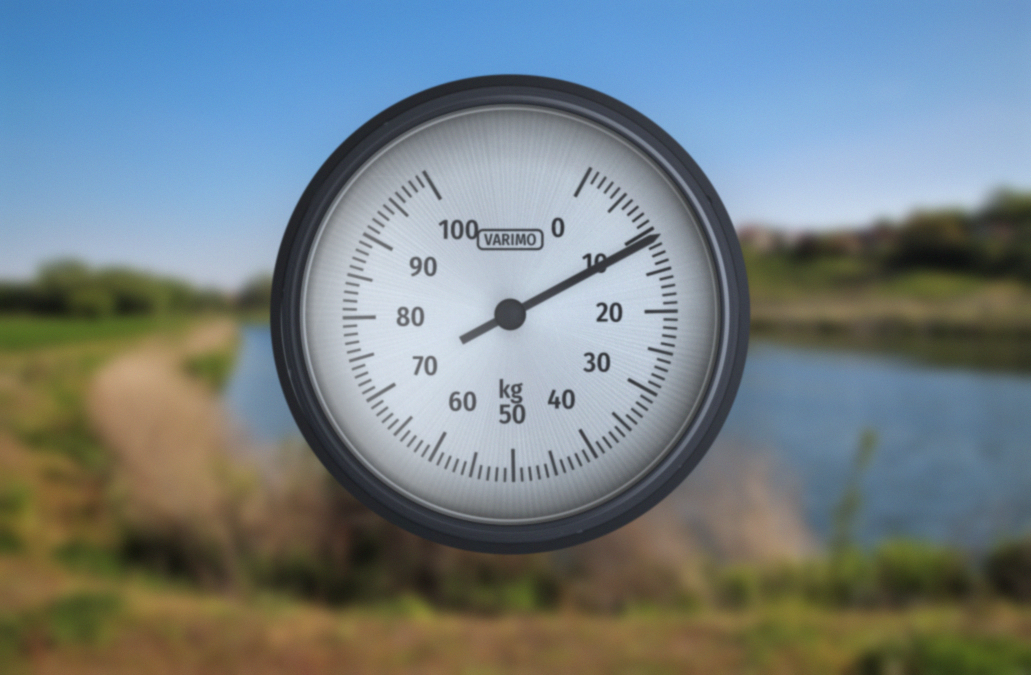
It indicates 11
